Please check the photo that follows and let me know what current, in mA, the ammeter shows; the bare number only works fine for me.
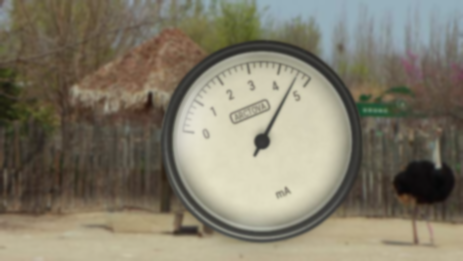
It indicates 4.6
